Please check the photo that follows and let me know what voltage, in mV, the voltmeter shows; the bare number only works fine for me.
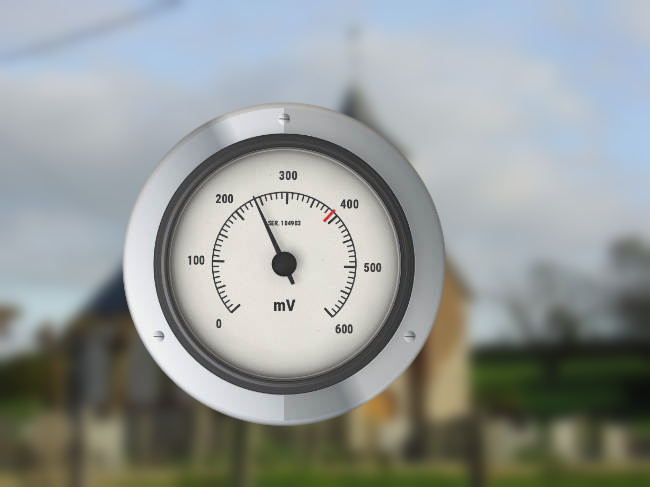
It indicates 240
